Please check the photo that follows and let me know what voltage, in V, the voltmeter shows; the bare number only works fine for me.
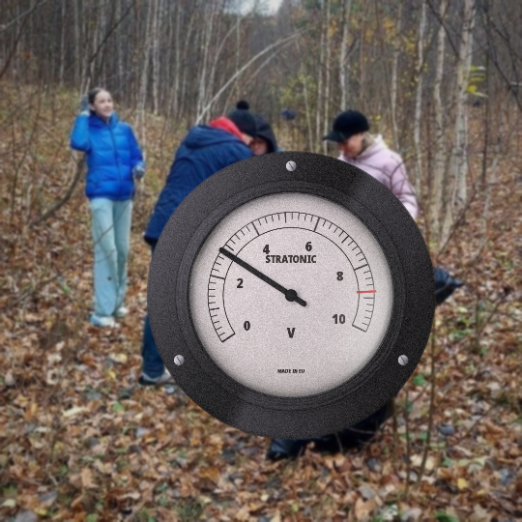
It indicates 2.8
